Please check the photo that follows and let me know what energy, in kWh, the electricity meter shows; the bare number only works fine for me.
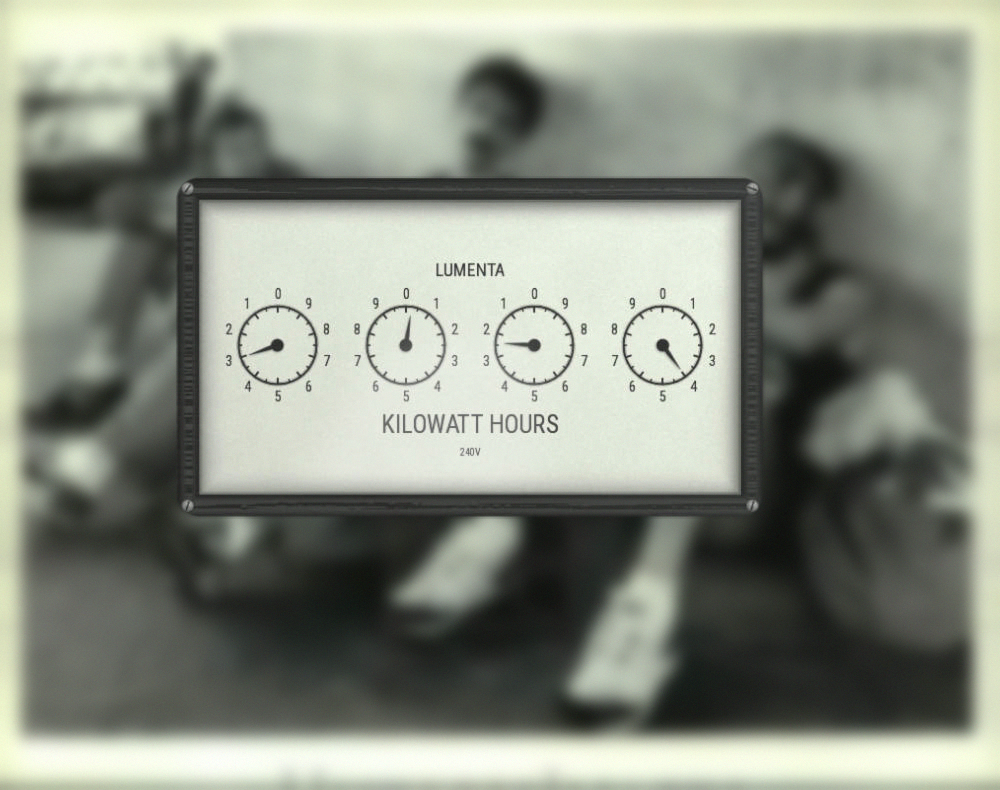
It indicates 3024
